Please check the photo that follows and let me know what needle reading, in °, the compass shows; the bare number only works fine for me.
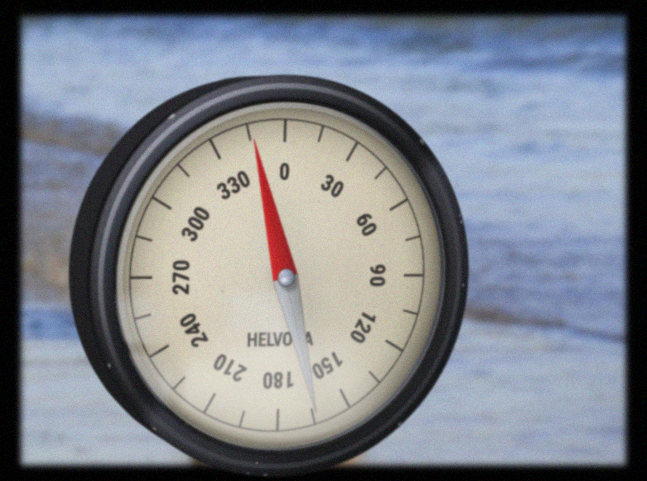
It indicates 345
